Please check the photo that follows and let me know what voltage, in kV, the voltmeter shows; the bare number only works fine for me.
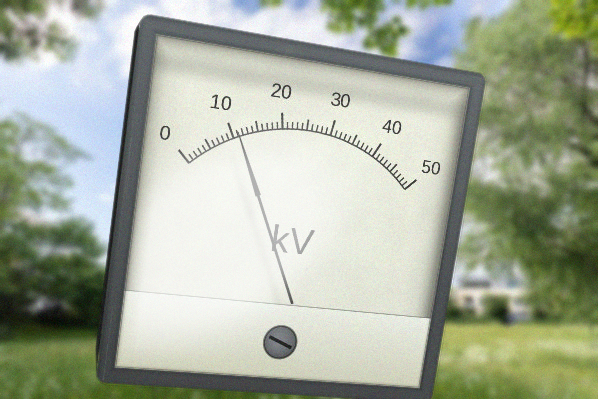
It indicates 11
